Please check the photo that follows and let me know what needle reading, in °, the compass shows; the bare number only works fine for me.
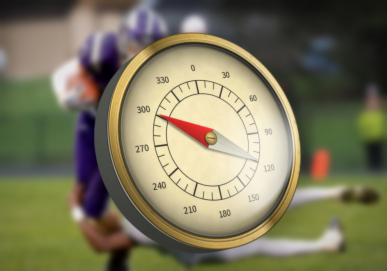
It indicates 300
